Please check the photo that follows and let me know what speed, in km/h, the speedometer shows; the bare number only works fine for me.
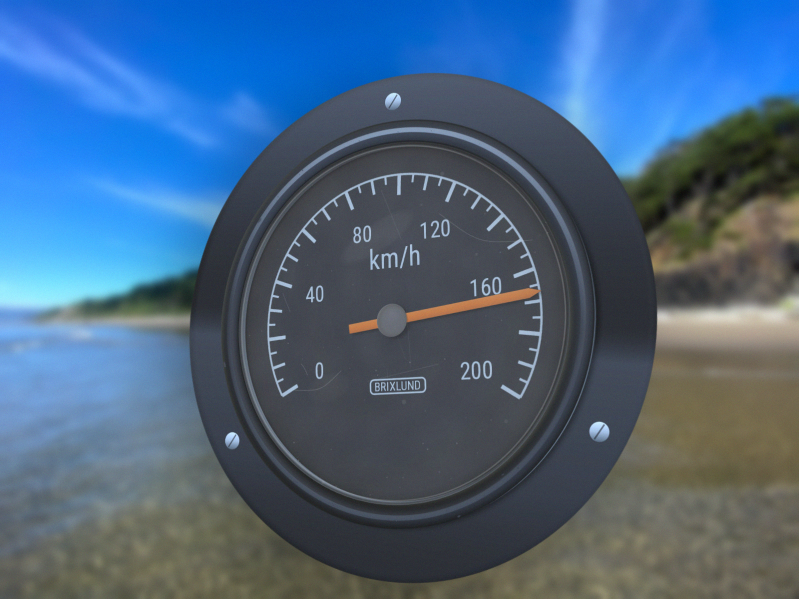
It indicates 167.5
